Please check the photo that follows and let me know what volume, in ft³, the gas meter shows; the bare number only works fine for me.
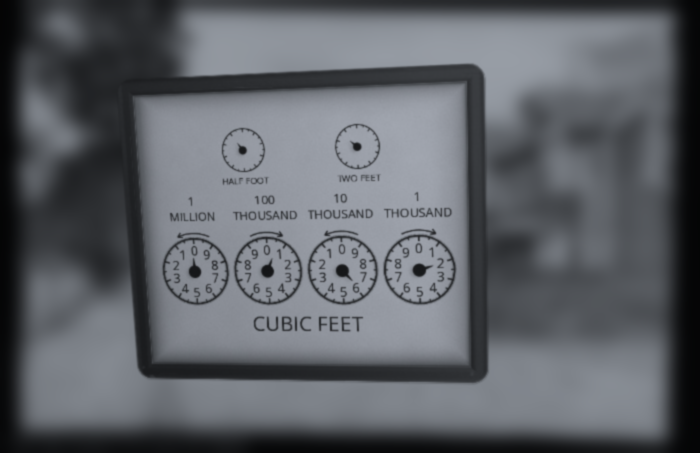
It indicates 6200
